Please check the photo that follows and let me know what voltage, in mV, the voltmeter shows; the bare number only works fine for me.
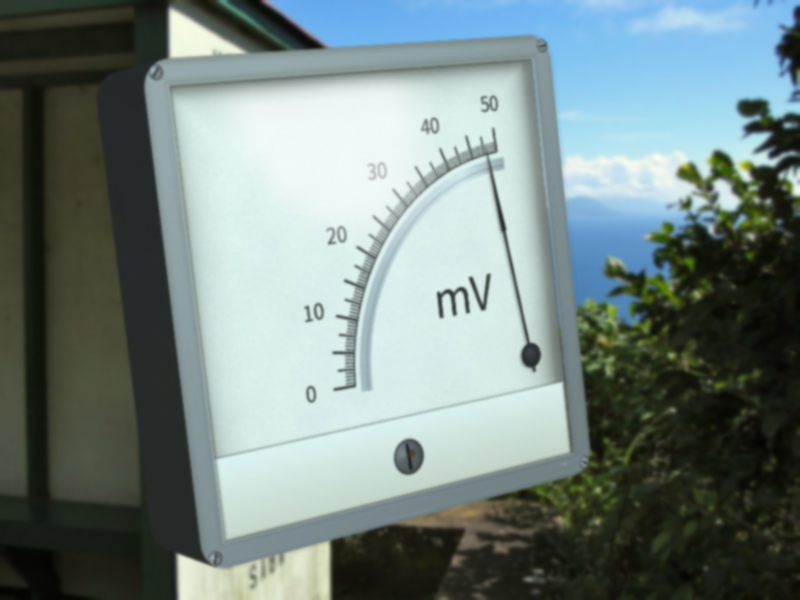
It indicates 47.5
